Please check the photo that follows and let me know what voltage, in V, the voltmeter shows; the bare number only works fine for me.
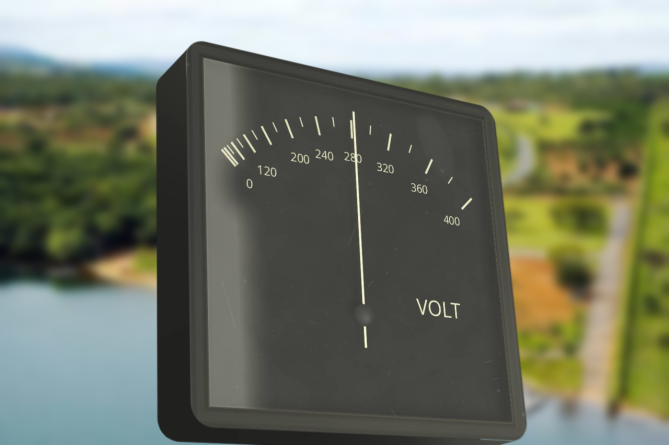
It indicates 280
